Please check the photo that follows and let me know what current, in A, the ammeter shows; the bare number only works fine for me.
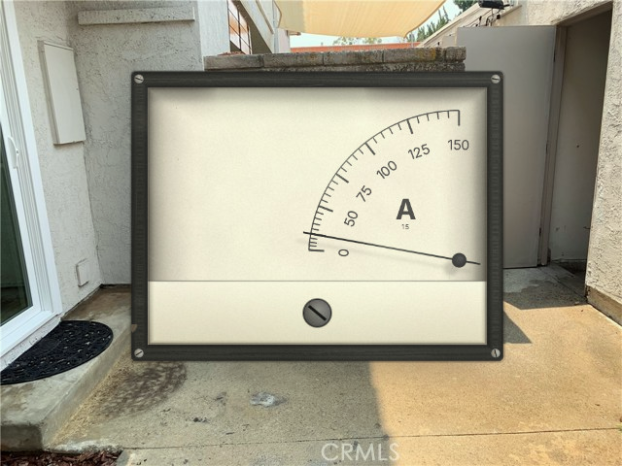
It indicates 25
